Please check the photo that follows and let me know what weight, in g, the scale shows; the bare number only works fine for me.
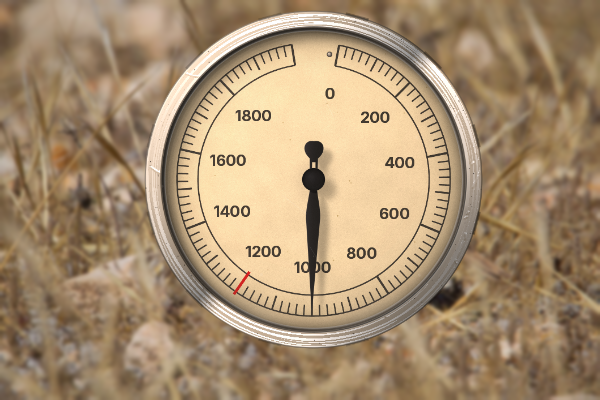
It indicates 1000
